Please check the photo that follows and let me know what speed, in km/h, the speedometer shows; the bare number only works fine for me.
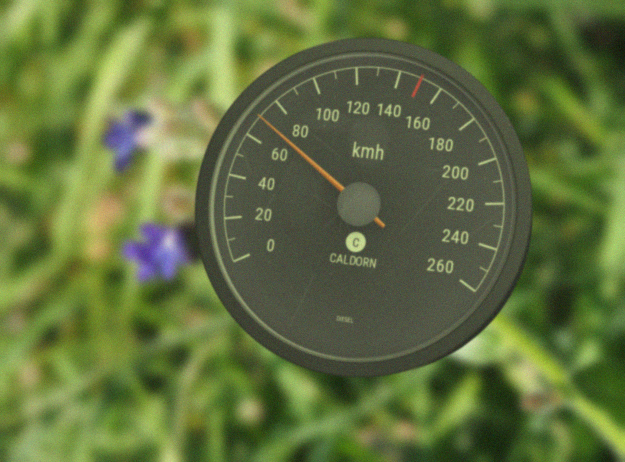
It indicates 70
